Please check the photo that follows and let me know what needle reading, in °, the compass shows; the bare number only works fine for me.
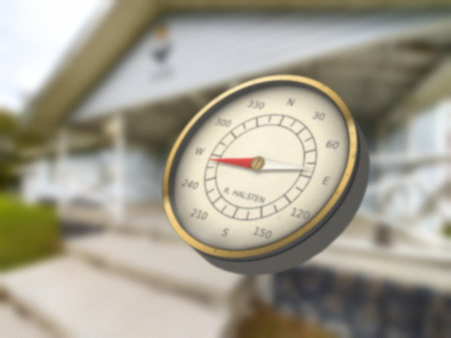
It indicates 262.5
